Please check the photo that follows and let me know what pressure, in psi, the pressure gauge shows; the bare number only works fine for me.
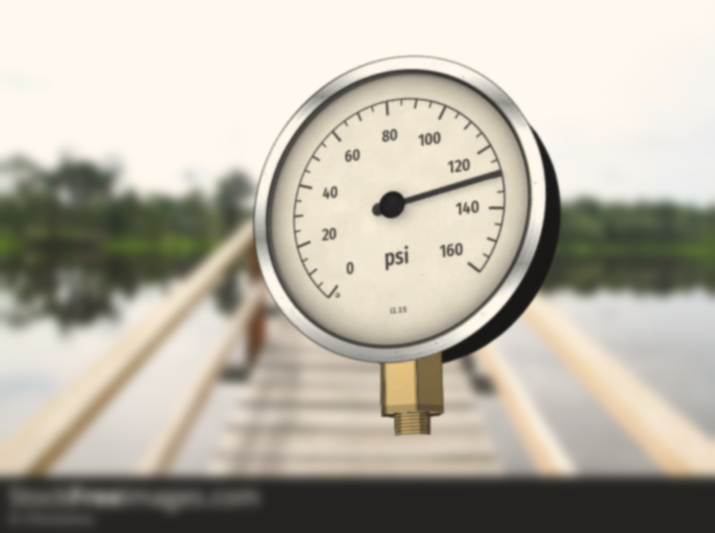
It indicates 130
